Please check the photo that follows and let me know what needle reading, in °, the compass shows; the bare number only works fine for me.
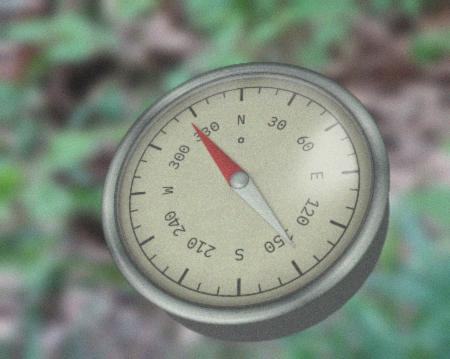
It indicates 325
